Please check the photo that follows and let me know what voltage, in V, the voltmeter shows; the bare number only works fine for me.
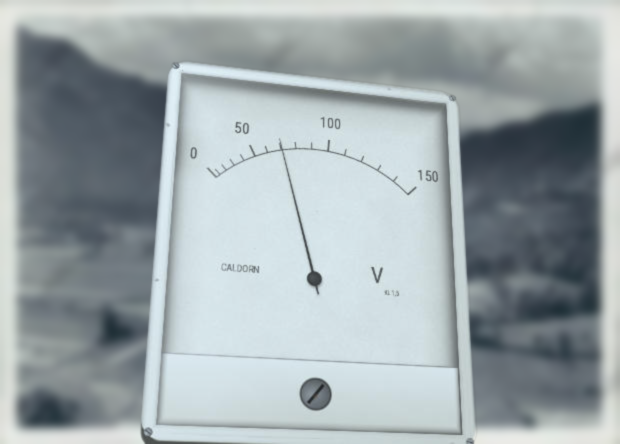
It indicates 70
